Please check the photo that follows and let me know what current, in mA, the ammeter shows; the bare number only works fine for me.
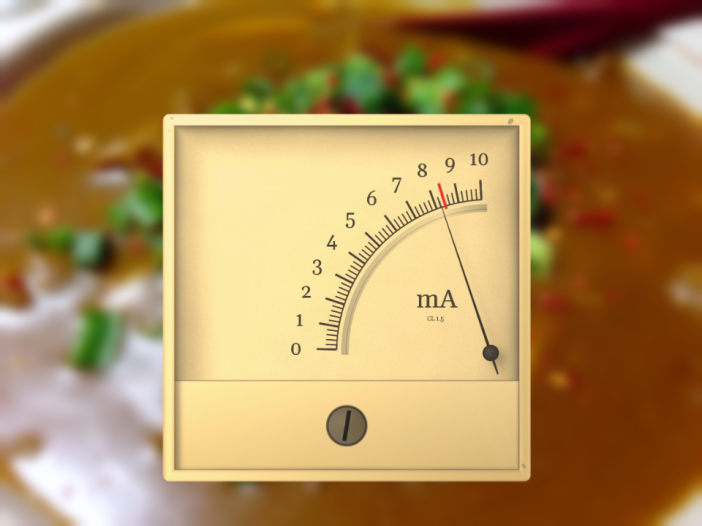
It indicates 8.2
